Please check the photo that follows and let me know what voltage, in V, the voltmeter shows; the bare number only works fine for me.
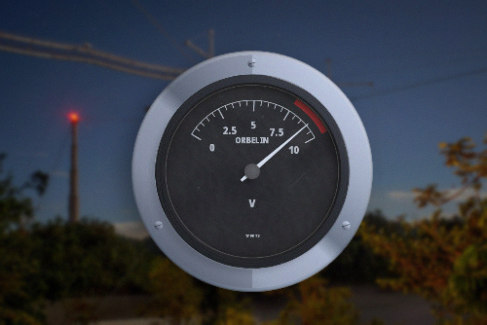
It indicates 9
